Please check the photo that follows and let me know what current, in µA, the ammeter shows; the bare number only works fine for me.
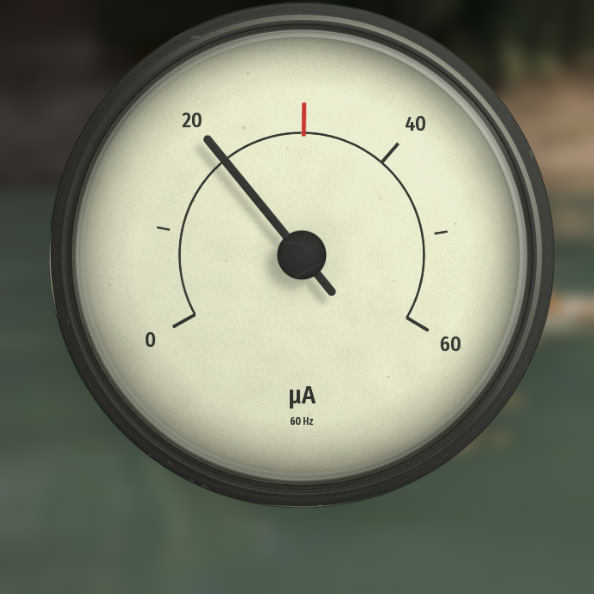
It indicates 20
